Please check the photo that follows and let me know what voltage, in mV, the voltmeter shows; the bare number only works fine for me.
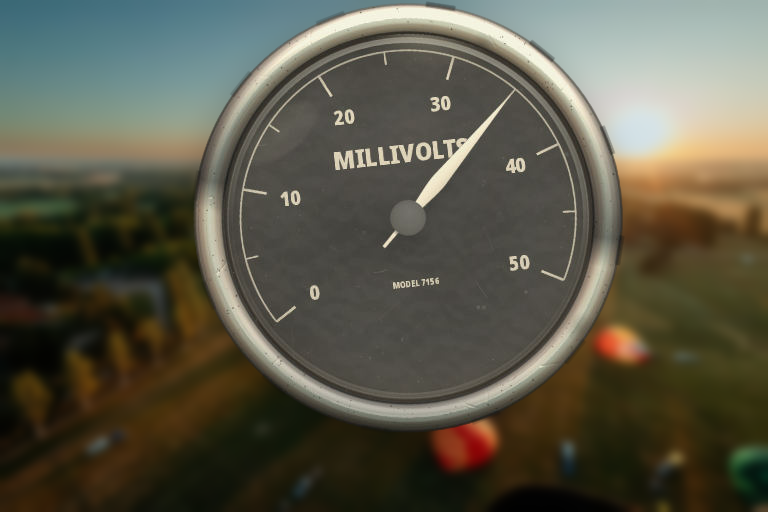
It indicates 35
